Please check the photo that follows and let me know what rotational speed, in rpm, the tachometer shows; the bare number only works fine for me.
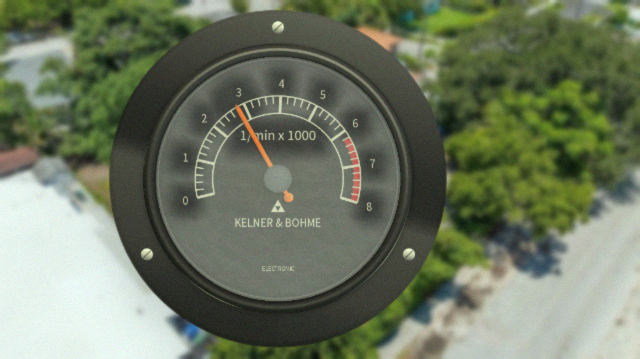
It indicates 2800
